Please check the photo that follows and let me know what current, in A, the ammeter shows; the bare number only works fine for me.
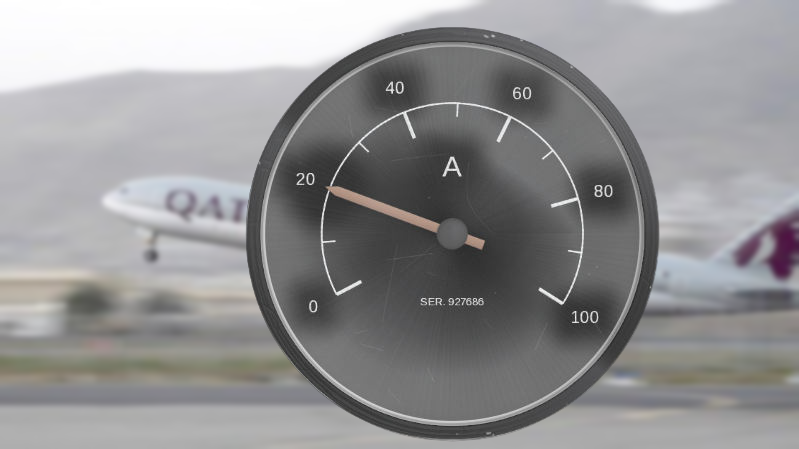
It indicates 20
